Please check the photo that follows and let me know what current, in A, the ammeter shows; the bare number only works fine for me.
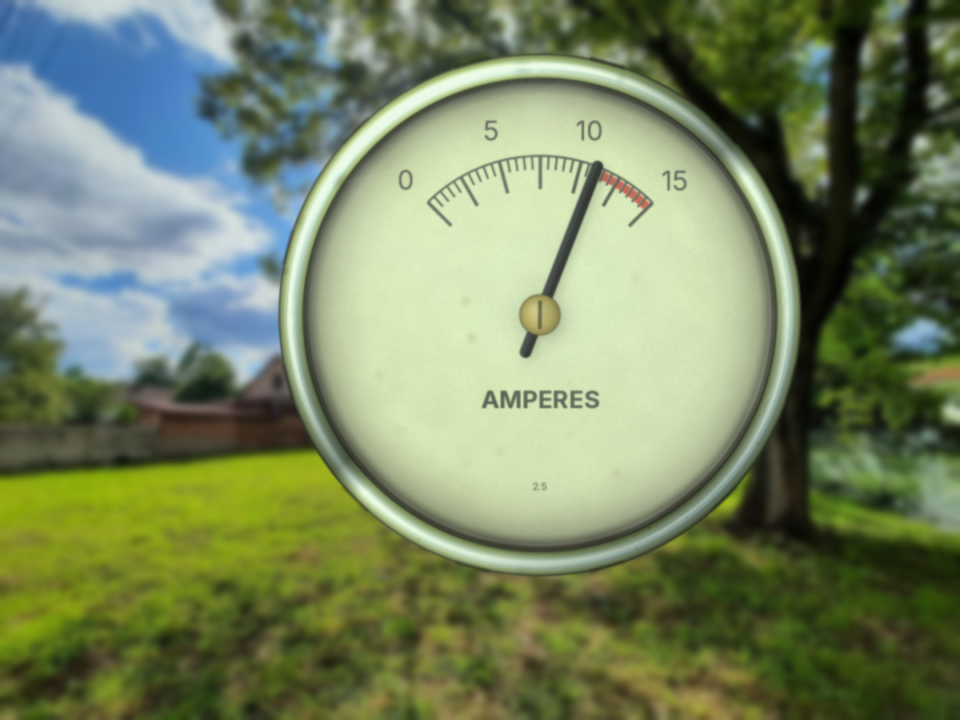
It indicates 11
